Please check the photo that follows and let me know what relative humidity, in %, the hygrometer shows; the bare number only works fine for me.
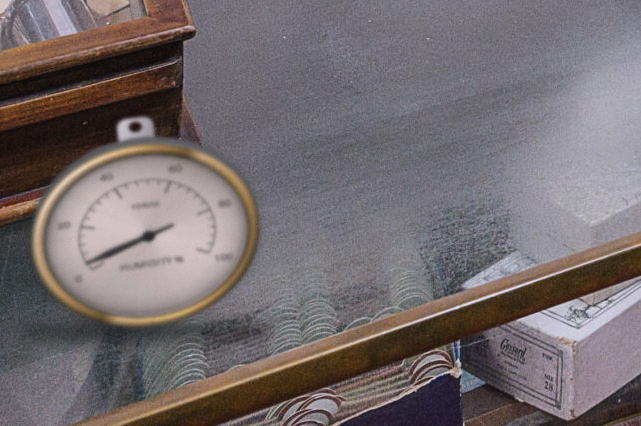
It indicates 4
